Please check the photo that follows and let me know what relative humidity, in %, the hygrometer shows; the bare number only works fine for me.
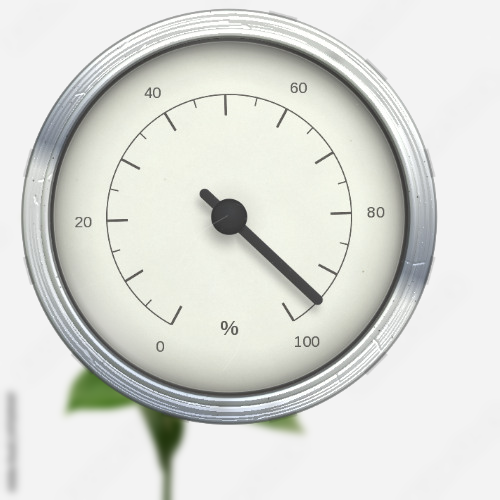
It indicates 95
